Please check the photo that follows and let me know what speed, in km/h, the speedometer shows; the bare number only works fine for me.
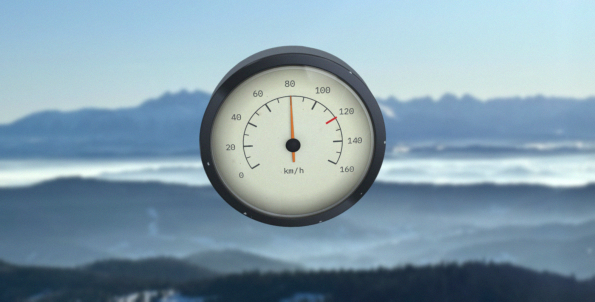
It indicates 80
